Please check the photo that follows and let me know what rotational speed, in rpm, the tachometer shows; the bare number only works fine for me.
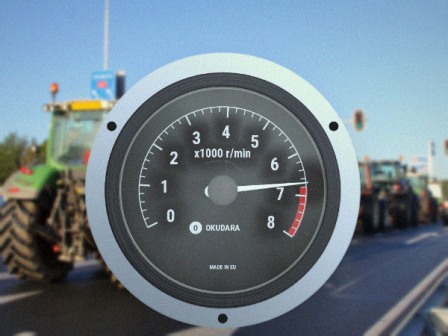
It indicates 6700
